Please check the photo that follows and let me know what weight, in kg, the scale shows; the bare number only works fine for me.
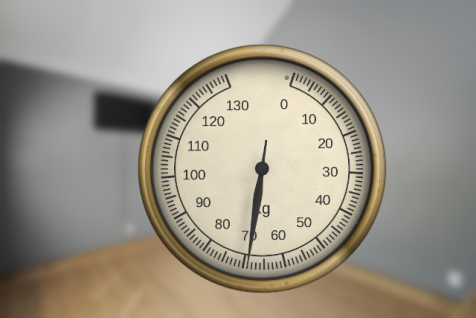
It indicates 69
